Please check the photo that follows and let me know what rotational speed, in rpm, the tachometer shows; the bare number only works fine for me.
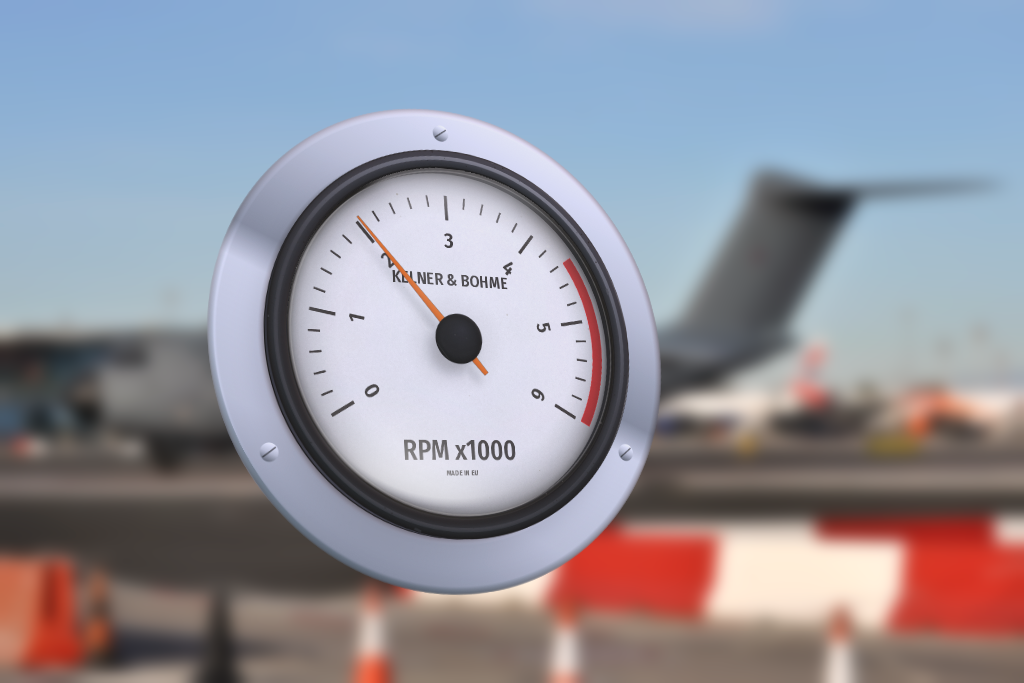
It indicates 2000
